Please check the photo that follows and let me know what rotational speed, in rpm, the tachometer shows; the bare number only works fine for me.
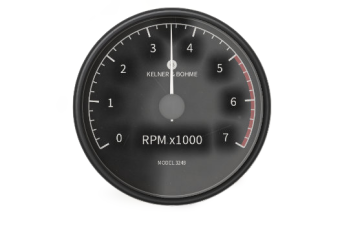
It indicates 3500
